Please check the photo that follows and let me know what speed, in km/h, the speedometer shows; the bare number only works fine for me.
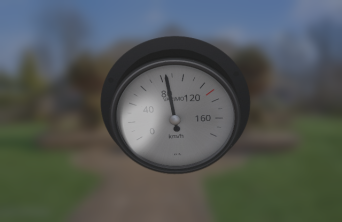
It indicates 85
